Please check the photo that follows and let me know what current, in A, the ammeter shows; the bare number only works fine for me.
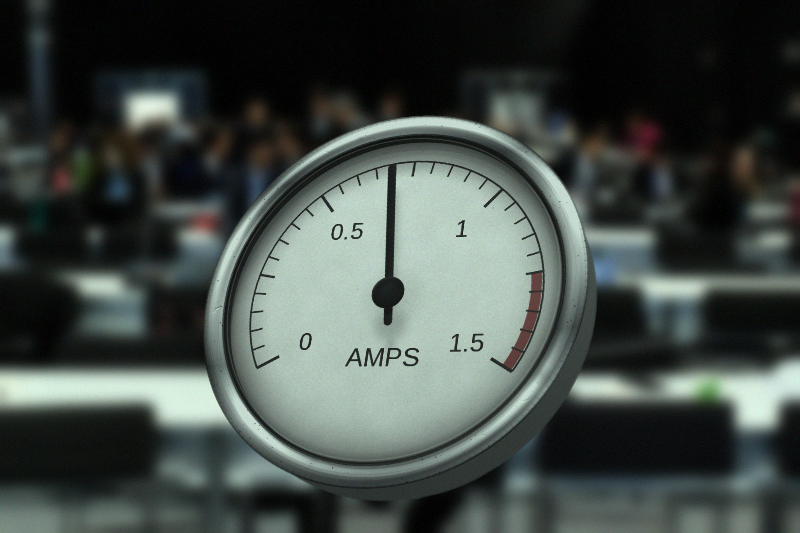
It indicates 0.7
